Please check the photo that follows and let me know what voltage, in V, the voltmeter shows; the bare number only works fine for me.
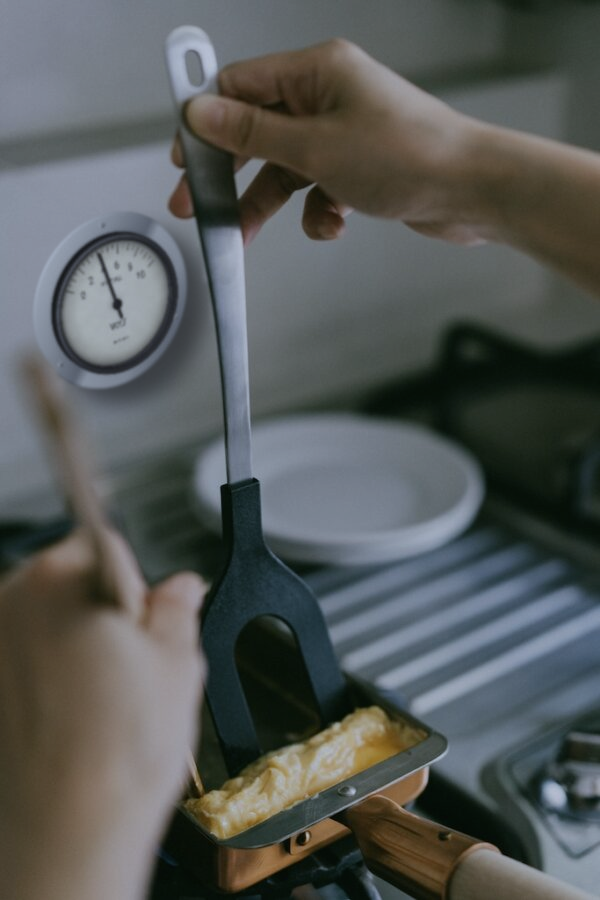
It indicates 4
